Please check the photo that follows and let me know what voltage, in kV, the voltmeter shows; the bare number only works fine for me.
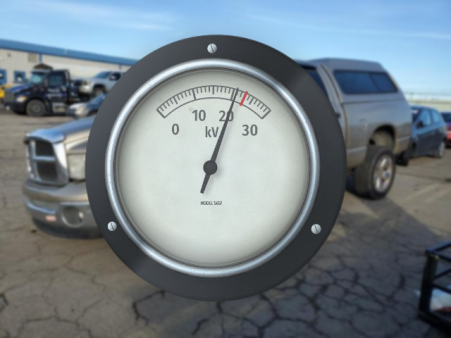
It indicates 21
